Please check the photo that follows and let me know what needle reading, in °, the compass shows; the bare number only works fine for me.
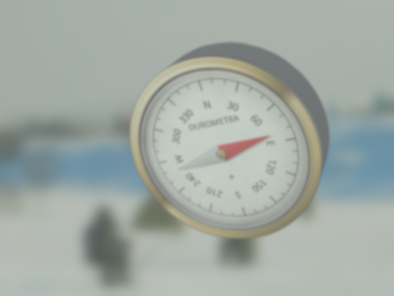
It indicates 80
